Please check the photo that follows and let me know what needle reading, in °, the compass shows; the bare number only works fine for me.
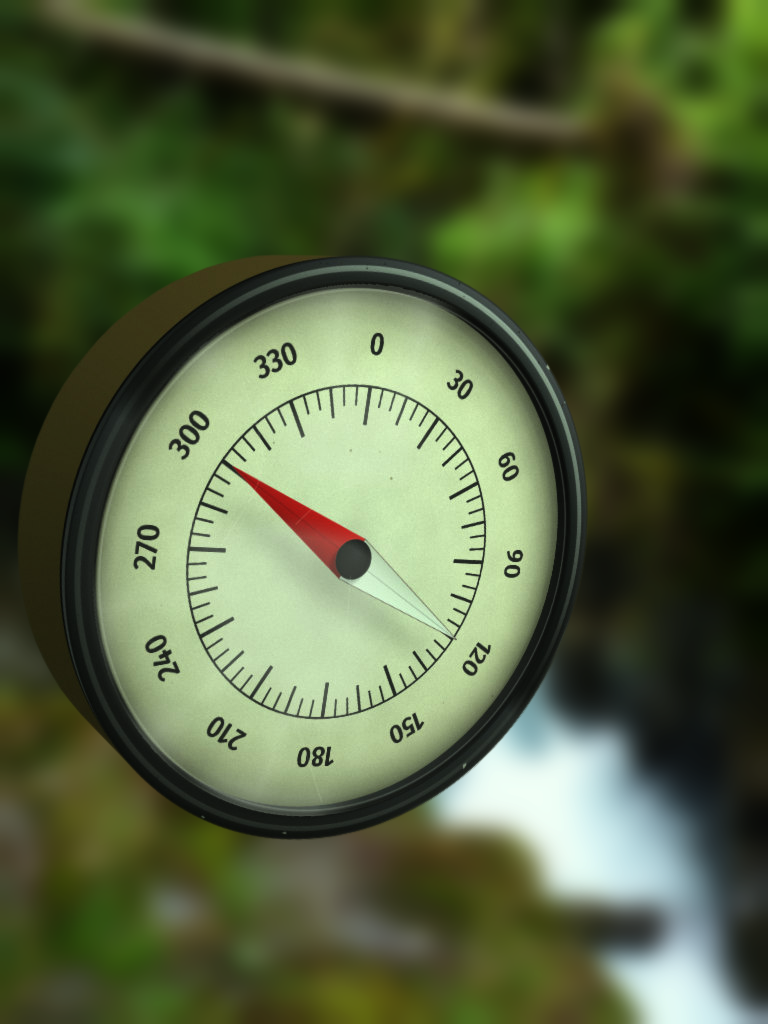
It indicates 300
